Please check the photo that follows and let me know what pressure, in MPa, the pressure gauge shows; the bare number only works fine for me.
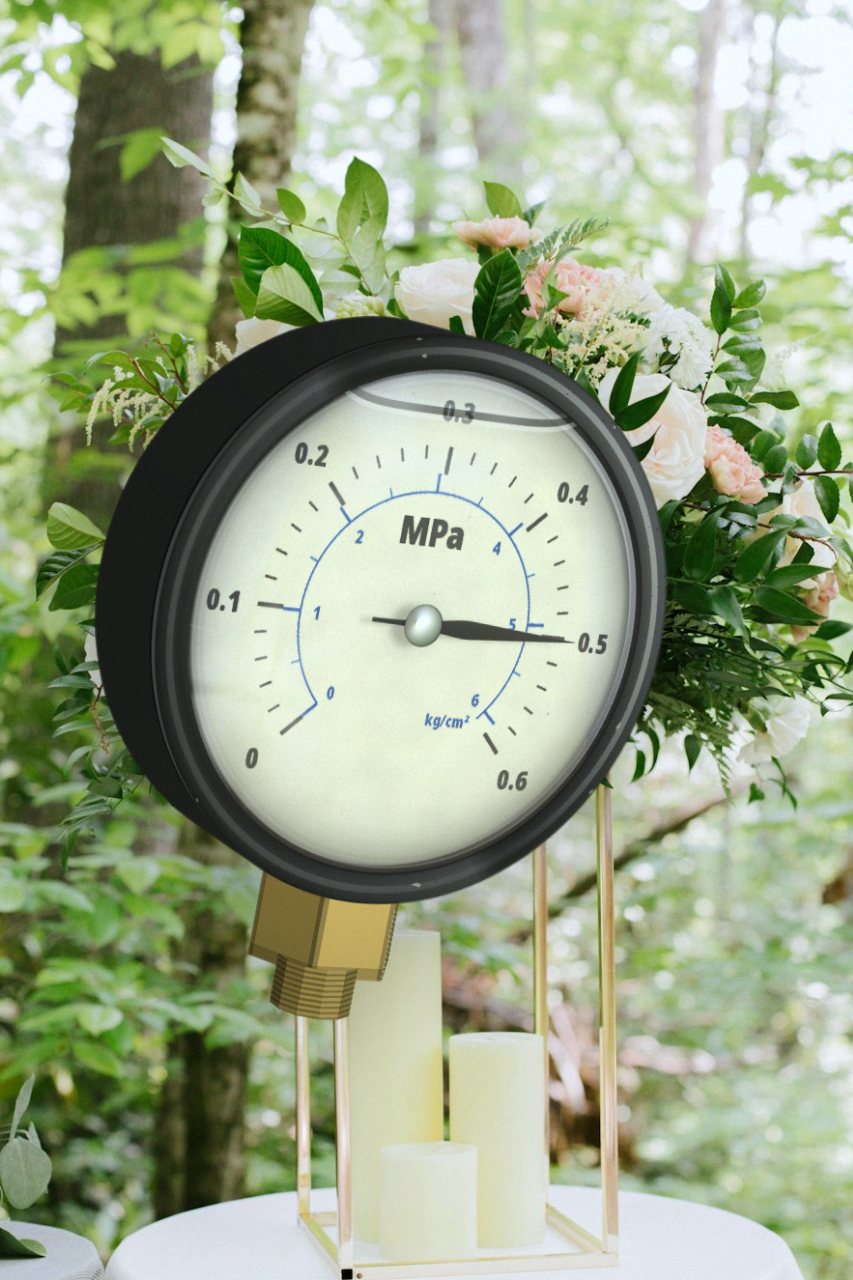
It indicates 0.5
